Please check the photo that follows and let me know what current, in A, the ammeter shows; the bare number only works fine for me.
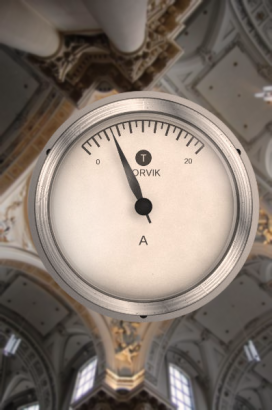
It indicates 5
